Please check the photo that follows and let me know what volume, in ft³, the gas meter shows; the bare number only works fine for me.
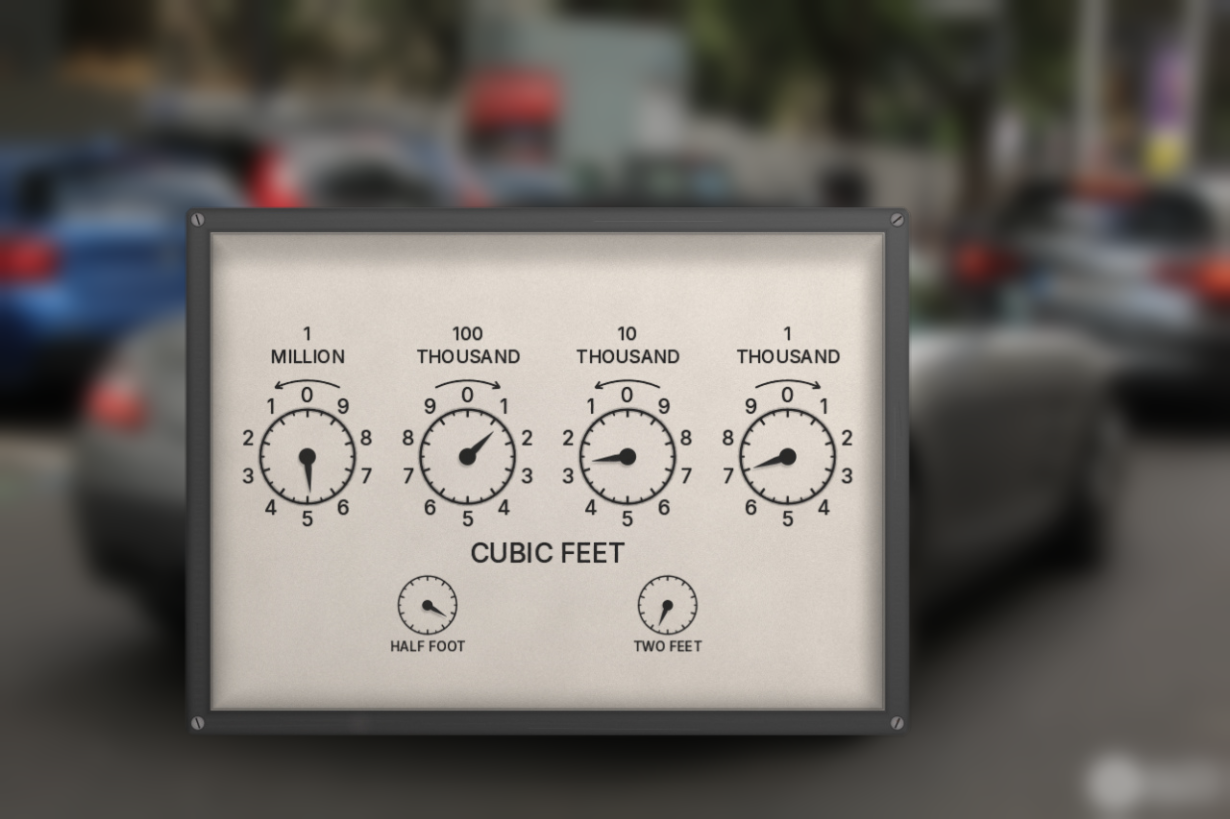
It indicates 512700
